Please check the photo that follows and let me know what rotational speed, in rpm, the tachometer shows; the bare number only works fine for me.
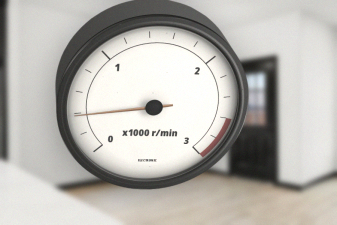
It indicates 400
